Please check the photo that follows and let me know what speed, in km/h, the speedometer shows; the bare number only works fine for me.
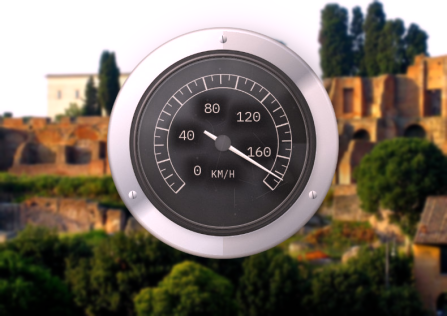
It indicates 172.5
